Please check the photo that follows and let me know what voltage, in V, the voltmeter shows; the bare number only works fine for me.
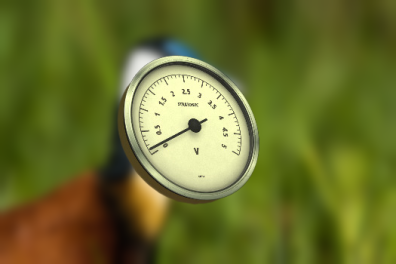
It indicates 0.1
